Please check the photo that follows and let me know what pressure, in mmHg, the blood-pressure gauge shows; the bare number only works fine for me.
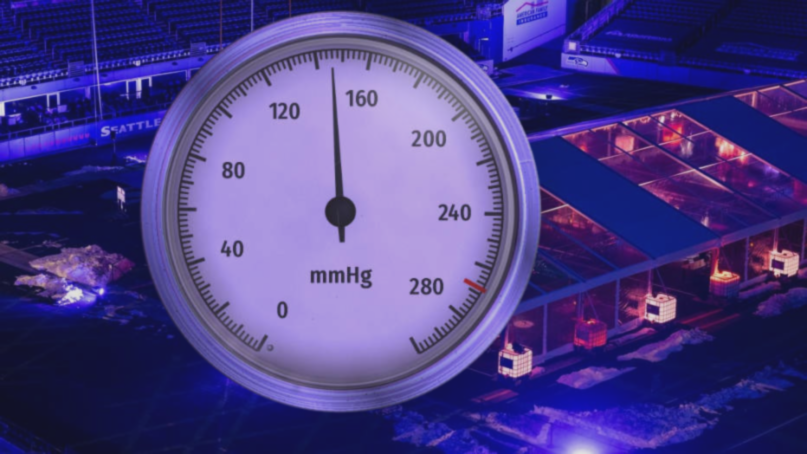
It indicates 146
